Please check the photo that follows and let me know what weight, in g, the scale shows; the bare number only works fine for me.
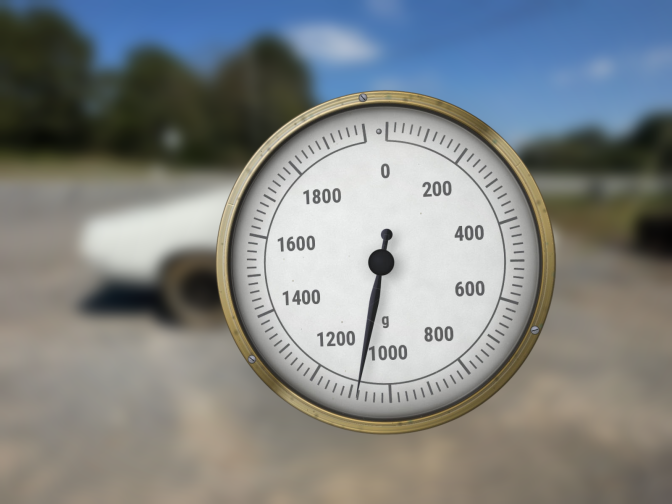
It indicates 1080
